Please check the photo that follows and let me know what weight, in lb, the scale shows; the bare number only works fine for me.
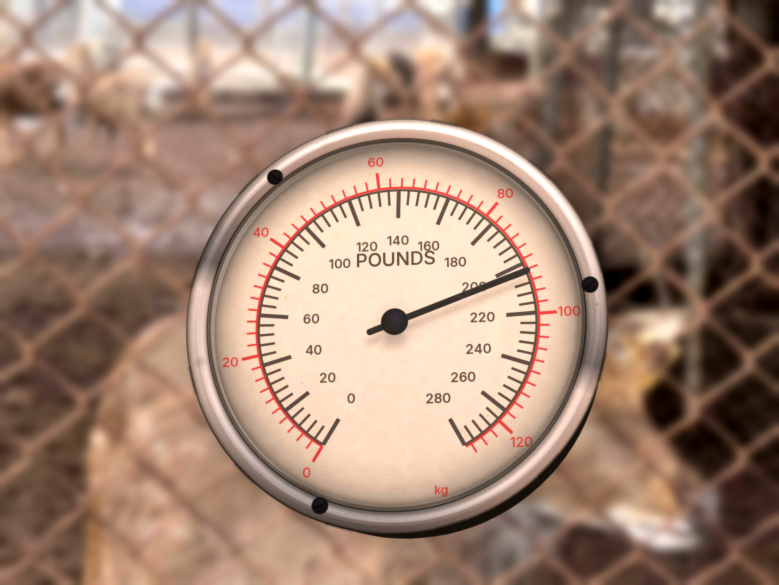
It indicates 204
